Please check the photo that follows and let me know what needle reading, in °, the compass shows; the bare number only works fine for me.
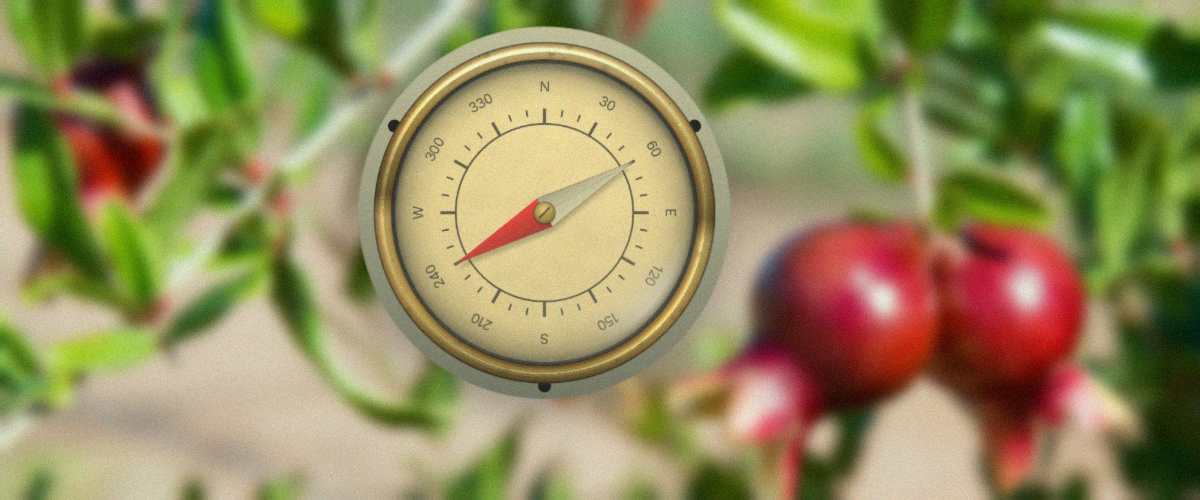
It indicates 240
